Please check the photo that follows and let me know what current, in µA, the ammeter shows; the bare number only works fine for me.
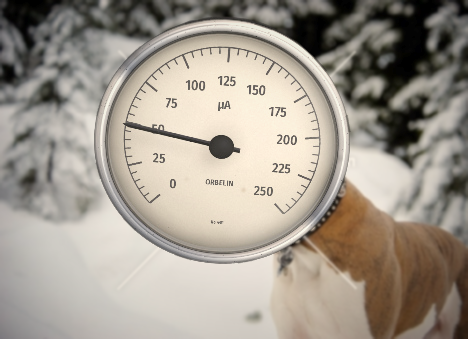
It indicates 50
